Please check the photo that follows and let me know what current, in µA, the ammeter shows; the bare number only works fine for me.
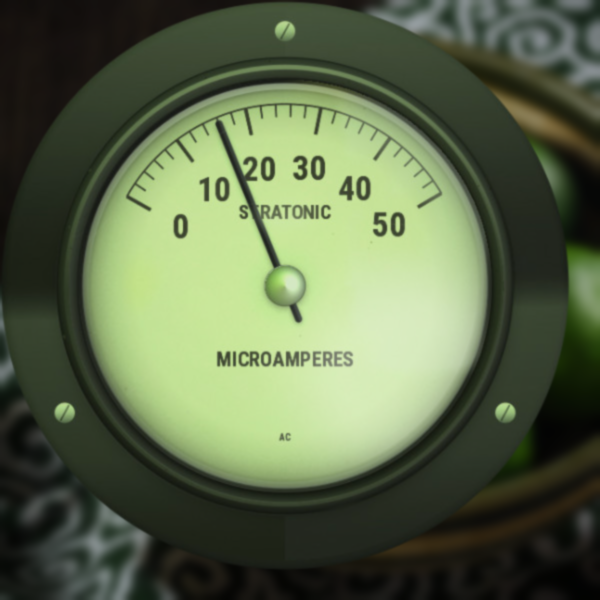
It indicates 16
